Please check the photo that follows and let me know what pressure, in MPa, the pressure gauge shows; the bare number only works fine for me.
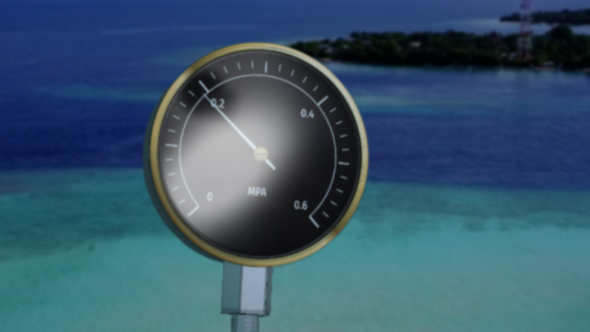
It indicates 0.19
